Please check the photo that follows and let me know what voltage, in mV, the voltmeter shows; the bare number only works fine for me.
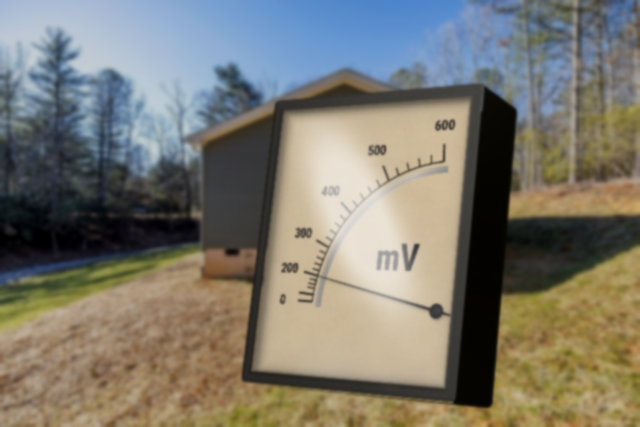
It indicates 200
